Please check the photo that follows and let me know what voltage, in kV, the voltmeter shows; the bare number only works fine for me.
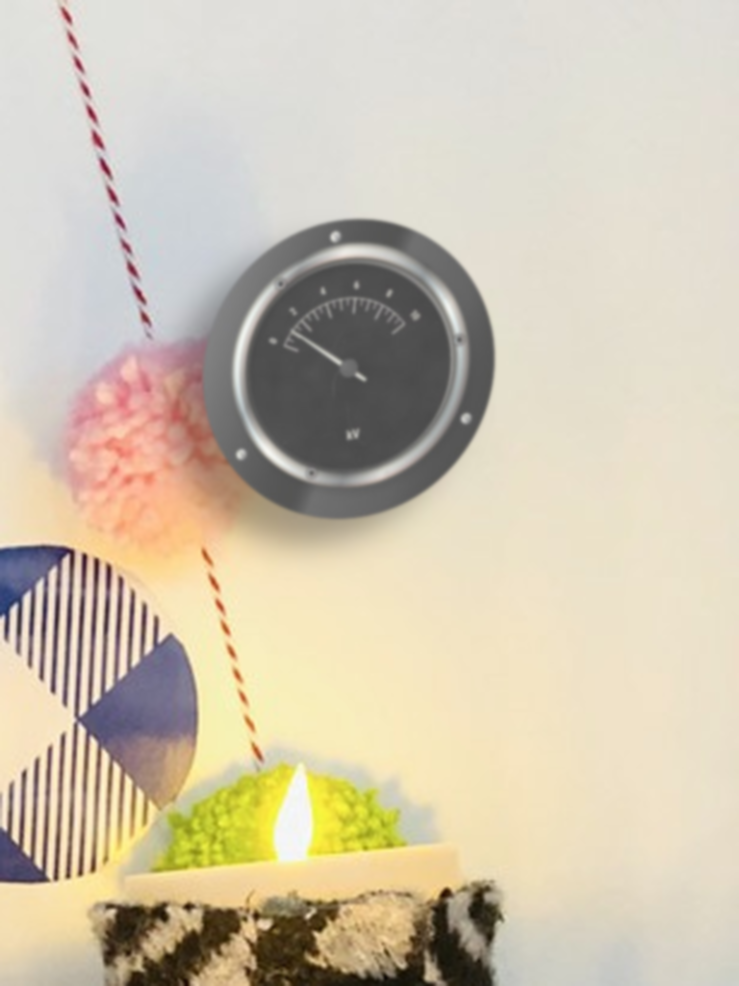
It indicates 1
